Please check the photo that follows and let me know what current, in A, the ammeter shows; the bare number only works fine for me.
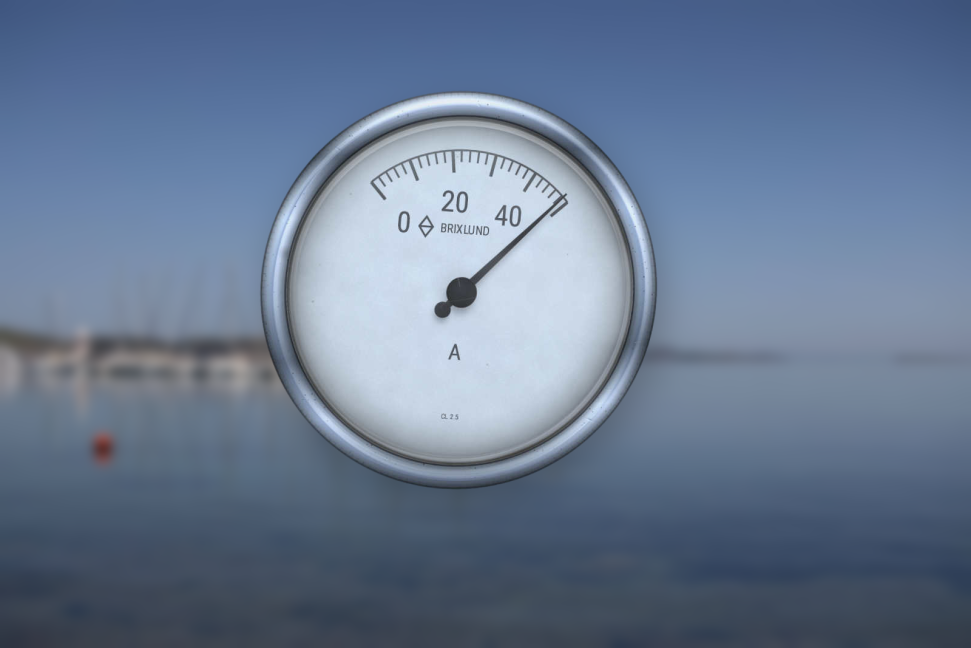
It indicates 48
